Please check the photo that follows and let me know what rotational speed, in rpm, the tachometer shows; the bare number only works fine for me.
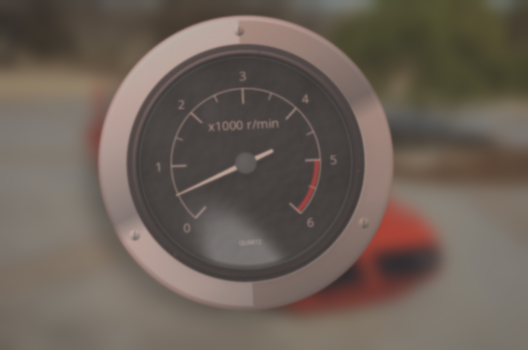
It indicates 500
